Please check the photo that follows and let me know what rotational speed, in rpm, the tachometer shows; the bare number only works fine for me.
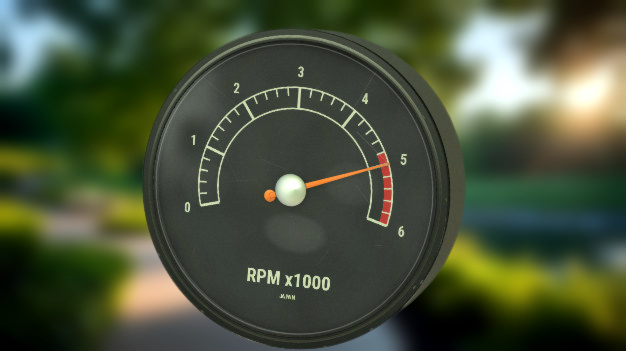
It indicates 5000
